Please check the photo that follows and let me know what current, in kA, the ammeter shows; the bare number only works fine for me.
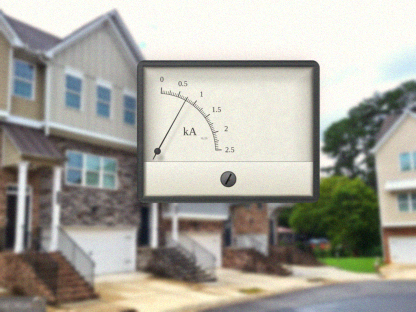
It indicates 0.75
